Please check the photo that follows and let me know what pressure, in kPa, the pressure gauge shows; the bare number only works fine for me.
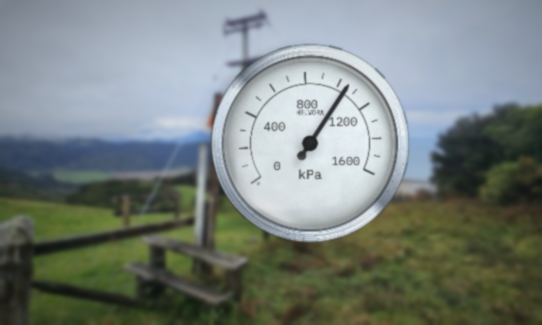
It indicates 1050
